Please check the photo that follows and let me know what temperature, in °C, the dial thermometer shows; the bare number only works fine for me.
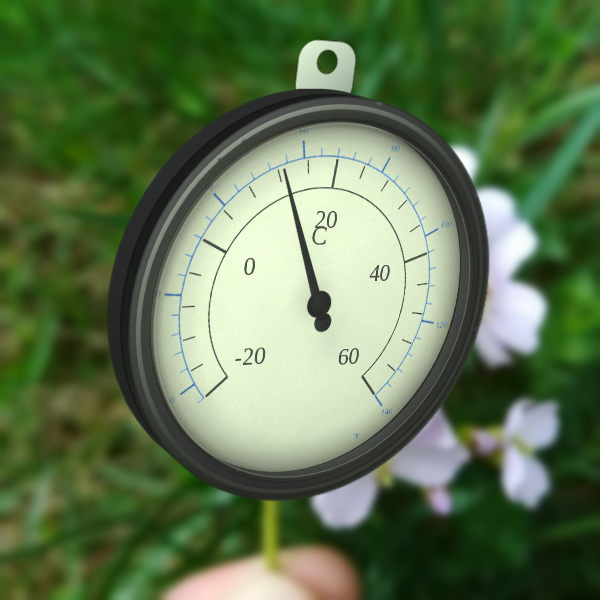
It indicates 12
